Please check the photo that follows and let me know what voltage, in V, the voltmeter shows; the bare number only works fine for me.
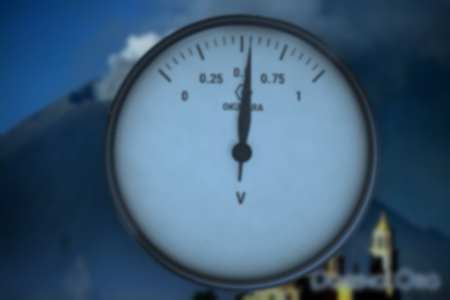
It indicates 0.55
